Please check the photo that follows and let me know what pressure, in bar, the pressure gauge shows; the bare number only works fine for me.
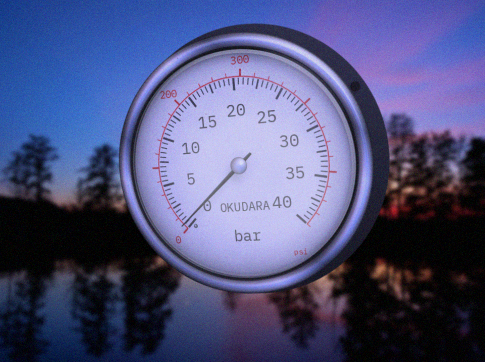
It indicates 0.5
